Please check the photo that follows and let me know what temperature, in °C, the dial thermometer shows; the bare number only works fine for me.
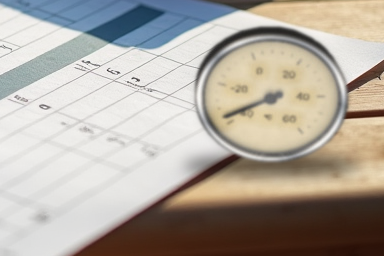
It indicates -36
